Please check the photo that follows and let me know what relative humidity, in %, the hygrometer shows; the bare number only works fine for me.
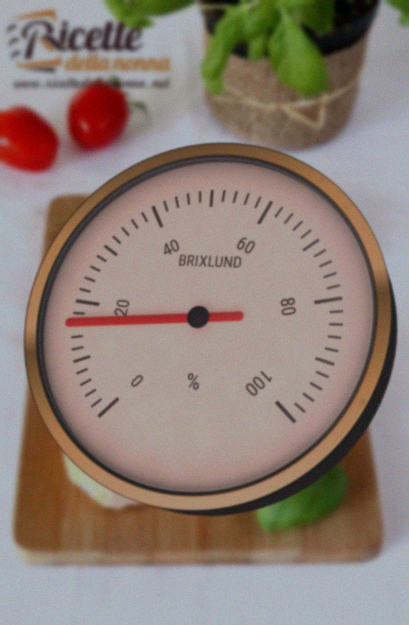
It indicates 16
